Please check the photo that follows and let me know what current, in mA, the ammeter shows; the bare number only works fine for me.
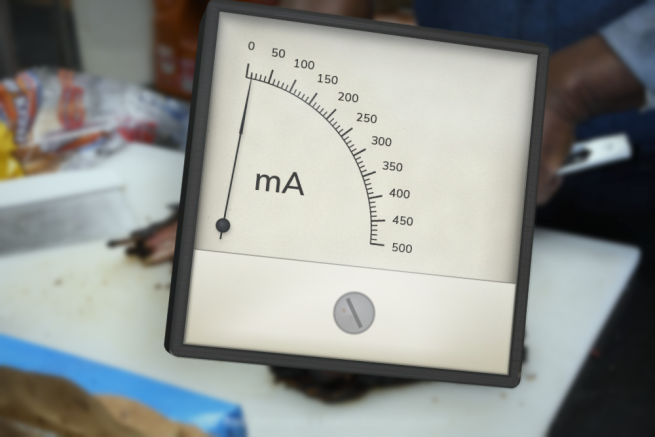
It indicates 10
